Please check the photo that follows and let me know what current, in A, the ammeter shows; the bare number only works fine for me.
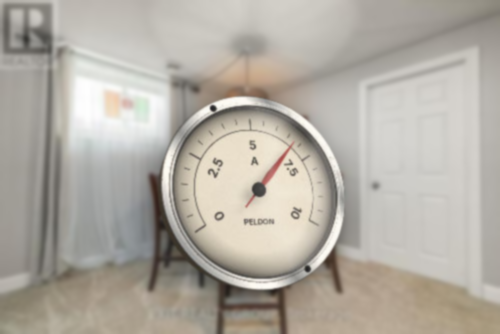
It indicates 6.75
